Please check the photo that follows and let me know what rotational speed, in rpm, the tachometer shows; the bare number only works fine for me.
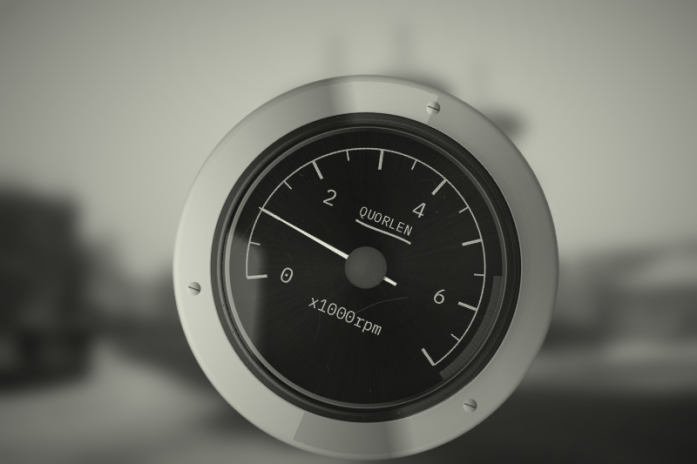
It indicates 1000
